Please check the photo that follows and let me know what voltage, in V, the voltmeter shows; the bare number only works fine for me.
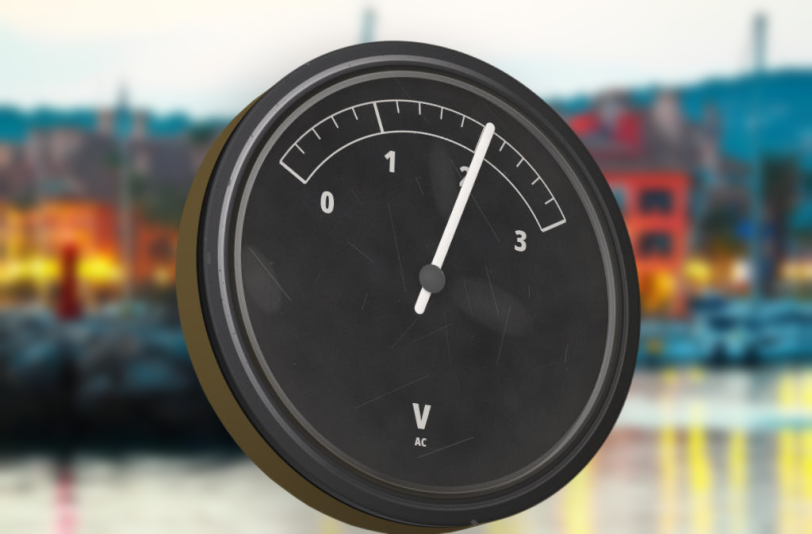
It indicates 2
